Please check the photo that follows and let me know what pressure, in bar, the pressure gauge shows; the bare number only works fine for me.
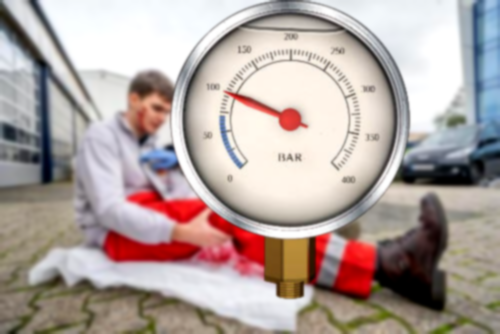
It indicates 100
